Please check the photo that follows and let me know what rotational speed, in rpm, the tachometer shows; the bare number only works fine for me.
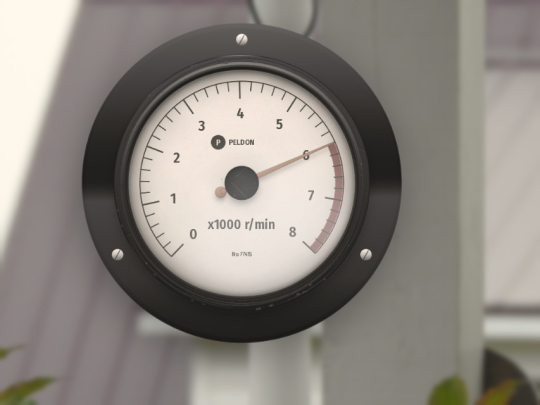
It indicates 6000
